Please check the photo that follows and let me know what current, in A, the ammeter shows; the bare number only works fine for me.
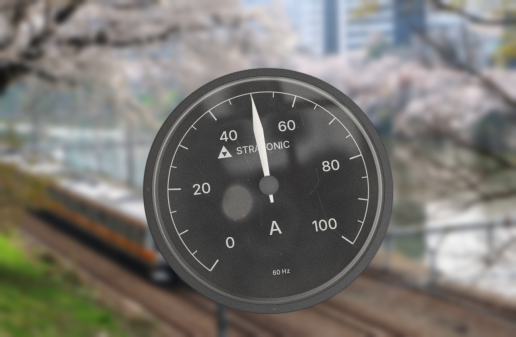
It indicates 50
